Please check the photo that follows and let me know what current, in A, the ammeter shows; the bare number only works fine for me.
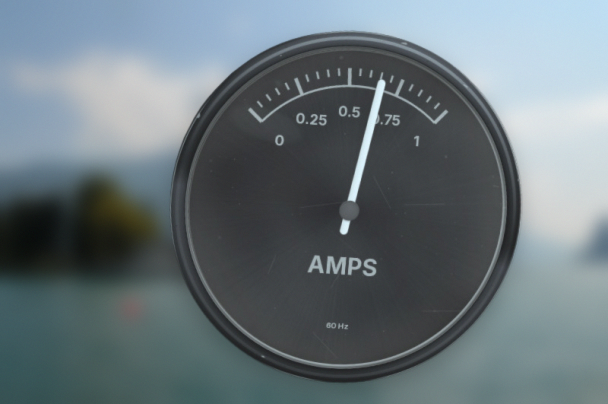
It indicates 0.65
